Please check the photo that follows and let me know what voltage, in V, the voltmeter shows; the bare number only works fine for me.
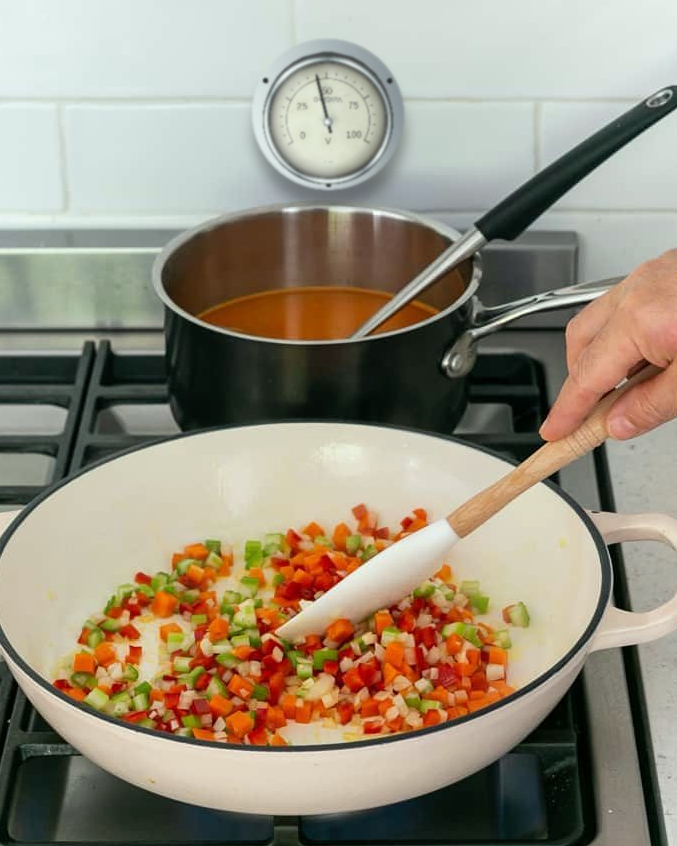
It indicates 45
